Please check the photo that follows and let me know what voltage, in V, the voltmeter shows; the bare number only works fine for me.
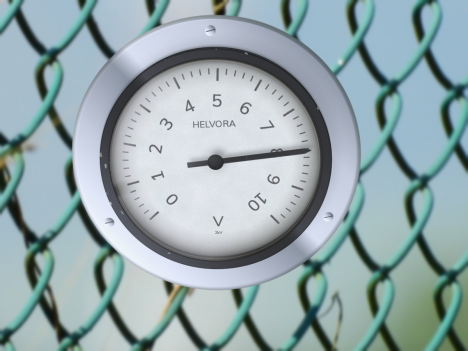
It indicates 8
